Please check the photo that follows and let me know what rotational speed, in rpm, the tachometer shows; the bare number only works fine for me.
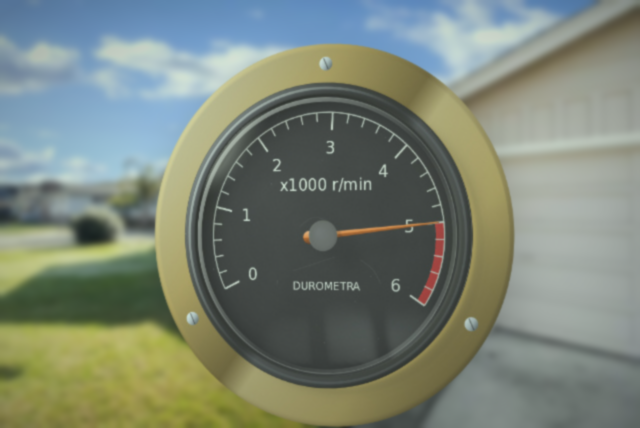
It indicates 5000
